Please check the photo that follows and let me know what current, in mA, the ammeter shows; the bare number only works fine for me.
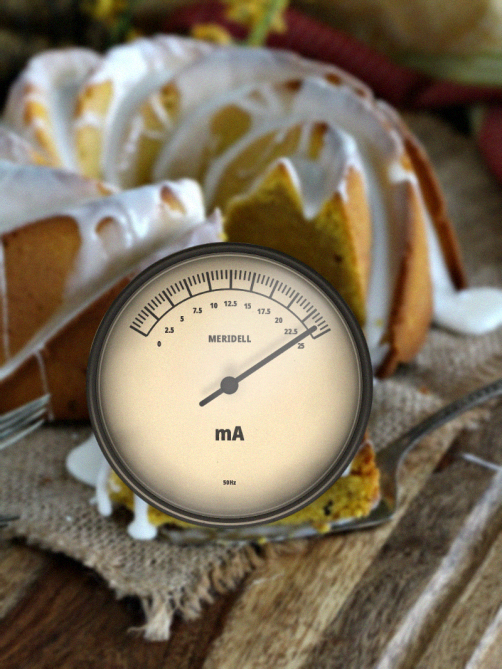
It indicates 24
